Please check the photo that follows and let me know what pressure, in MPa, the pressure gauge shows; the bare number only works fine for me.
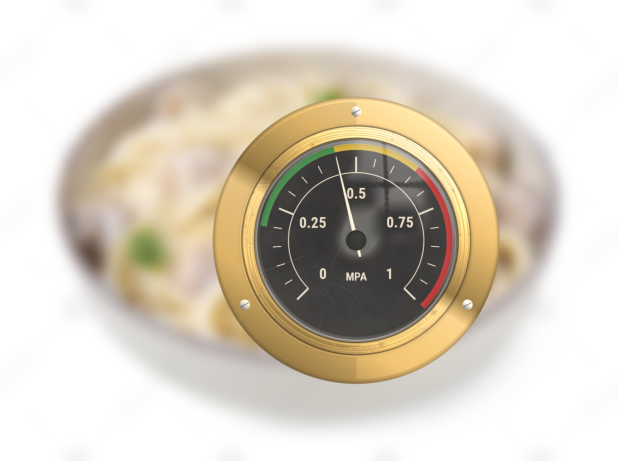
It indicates 0.45
